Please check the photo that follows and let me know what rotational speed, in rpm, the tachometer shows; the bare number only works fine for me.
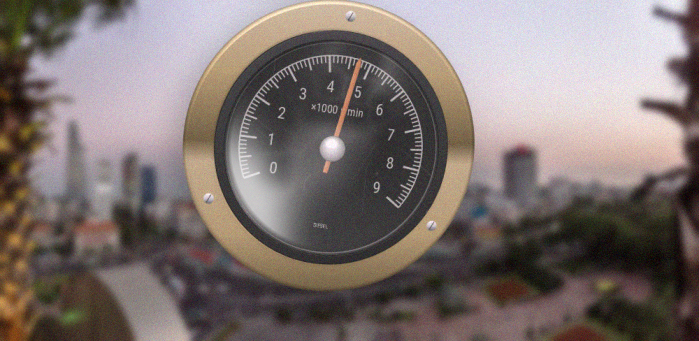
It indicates 4700
